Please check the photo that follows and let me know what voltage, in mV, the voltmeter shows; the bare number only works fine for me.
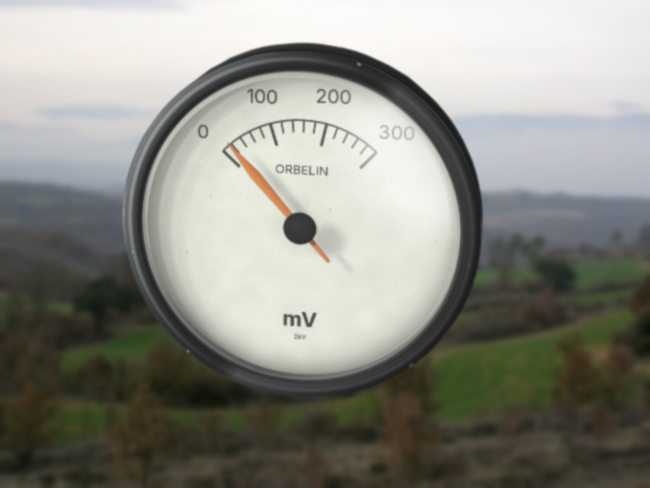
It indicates 20
